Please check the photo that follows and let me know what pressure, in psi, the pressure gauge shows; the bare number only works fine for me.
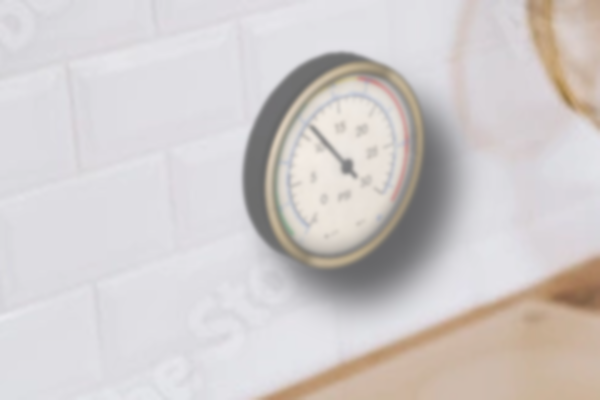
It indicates 11
